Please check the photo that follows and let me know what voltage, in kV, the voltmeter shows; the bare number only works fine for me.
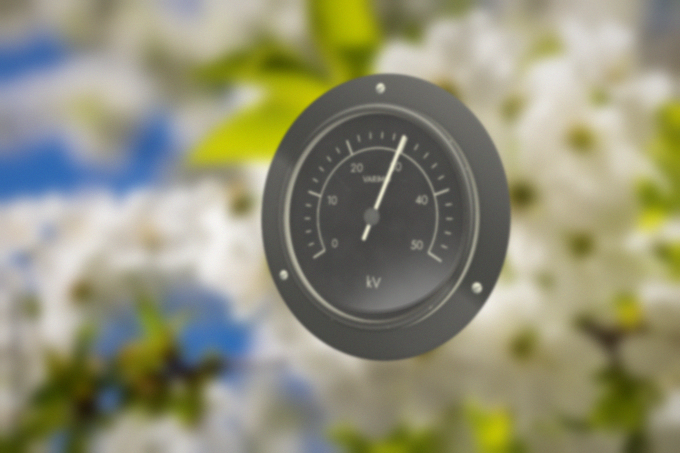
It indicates 30
